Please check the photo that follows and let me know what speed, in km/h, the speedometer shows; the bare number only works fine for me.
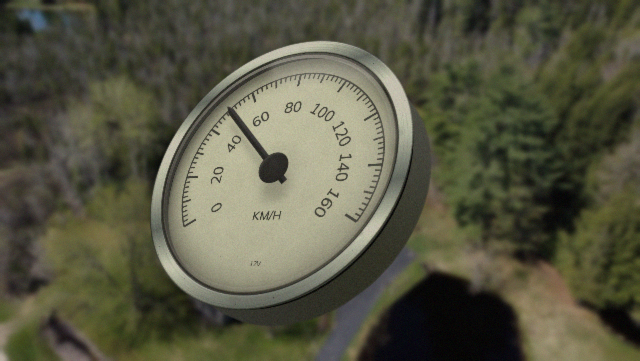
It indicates 50
